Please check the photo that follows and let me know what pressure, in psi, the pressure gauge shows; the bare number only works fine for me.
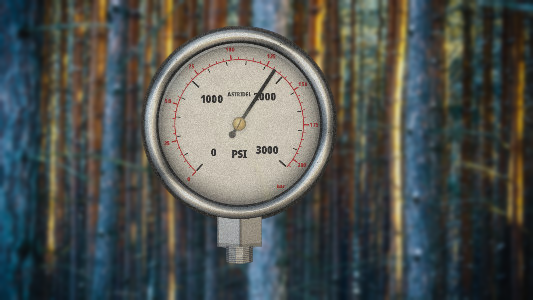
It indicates 1900
